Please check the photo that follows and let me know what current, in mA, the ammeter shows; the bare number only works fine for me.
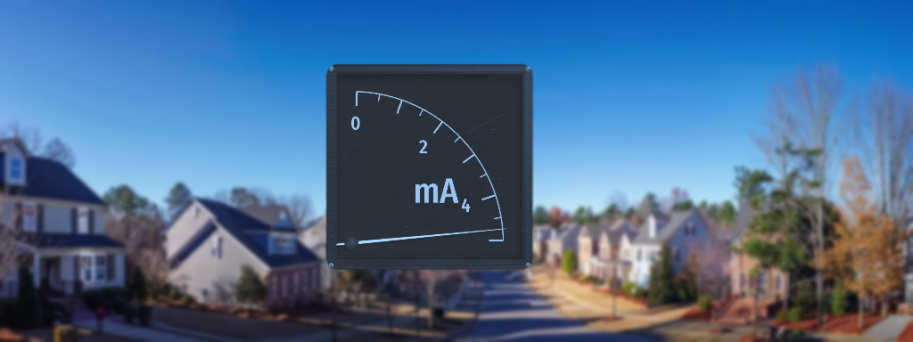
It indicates 4.75
